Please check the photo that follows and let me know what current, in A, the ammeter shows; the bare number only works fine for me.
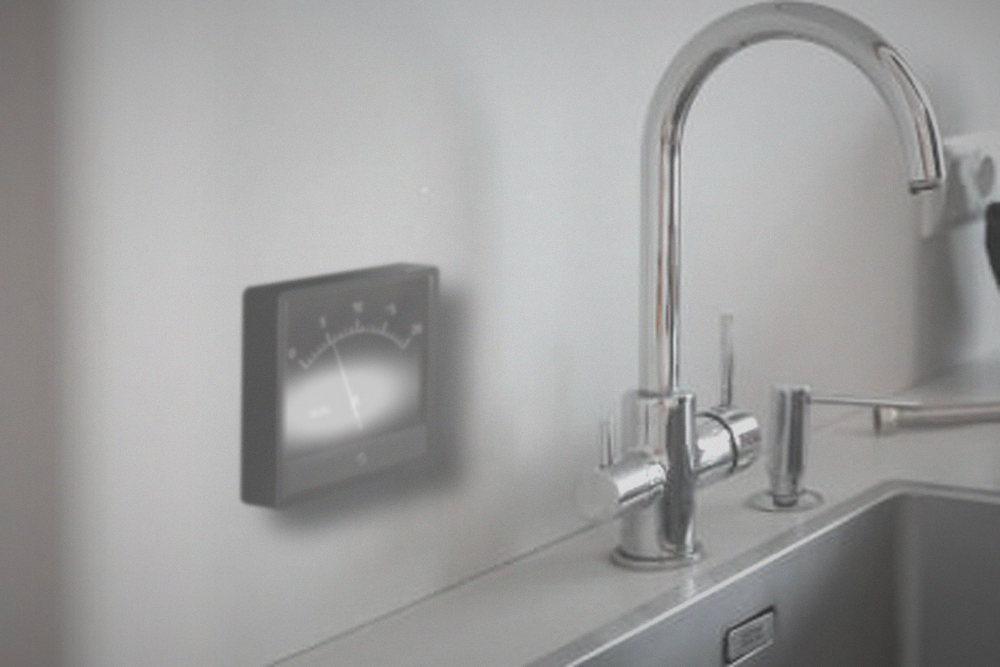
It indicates 5
